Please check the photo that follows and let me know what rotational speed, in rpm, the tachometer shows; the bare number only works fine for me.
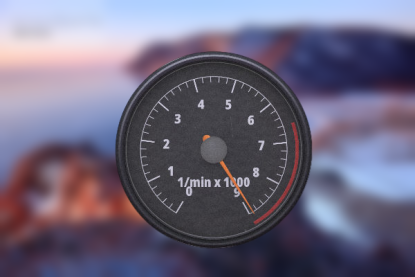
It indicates 8900
